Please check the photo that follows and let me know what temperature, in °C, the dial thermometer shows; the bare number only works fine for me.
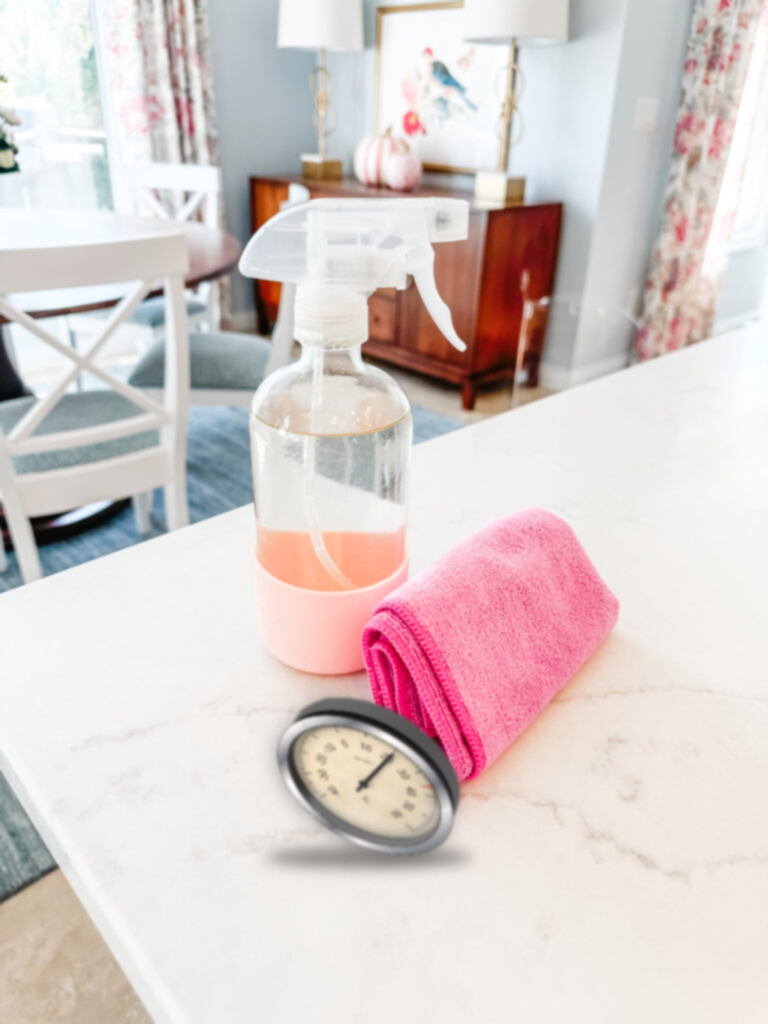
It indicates 20
